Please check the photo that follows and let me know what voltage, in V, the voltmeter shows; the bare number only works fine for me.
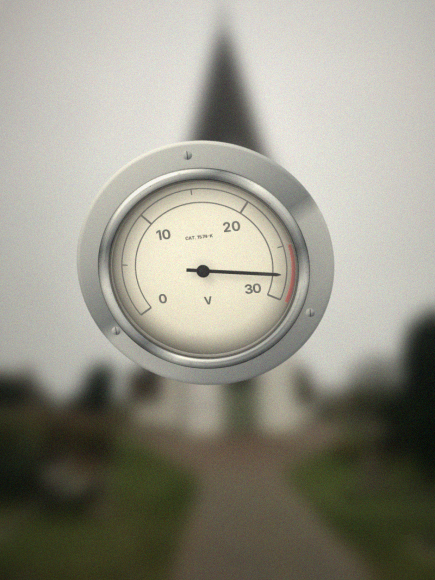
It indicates 27.5
